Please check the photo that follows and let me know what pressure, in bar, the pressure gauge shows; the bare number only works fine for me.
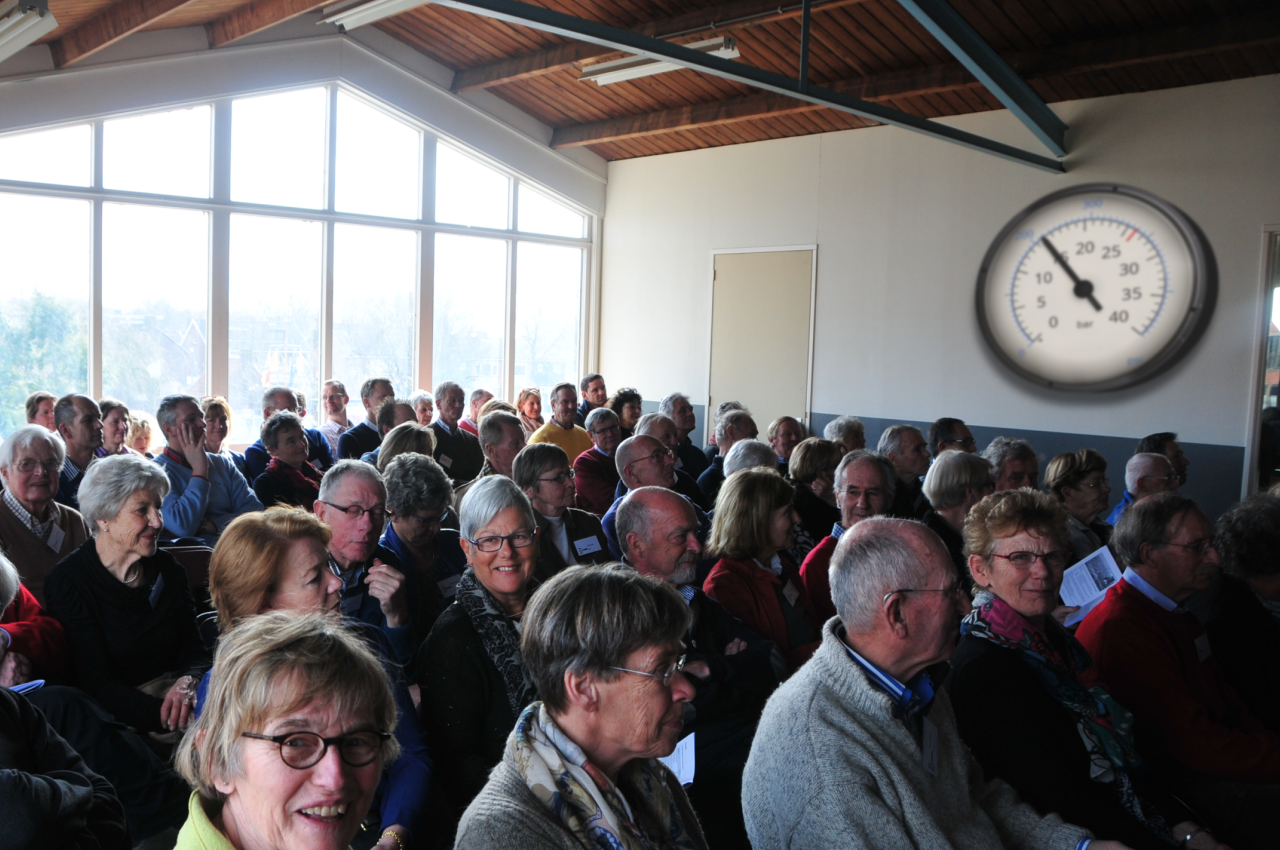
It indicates 15
